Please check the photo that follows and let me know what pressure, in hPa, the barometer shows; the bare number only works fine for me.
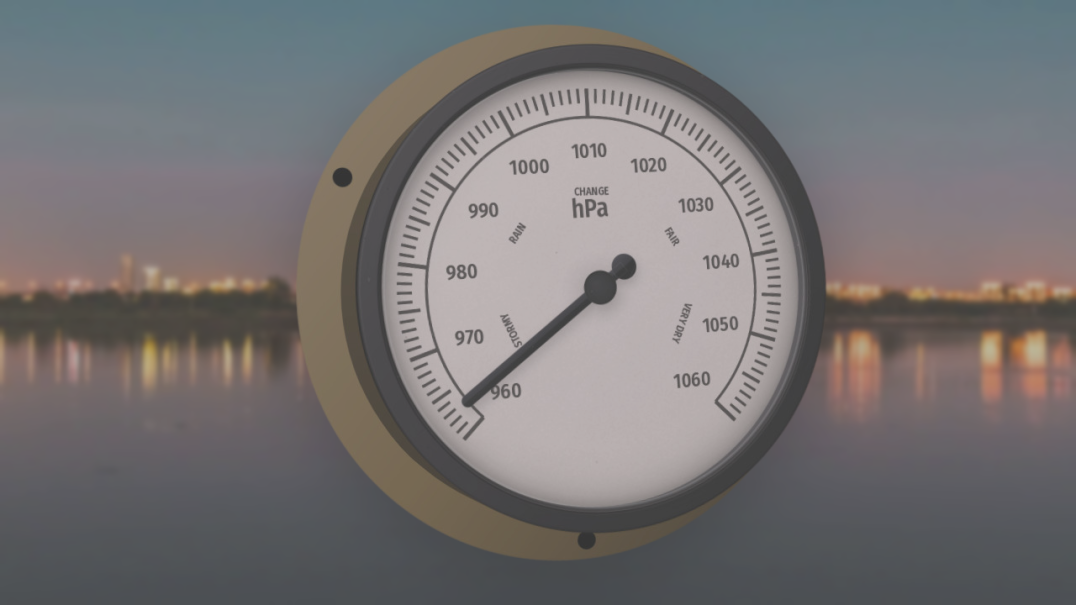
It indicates 963
